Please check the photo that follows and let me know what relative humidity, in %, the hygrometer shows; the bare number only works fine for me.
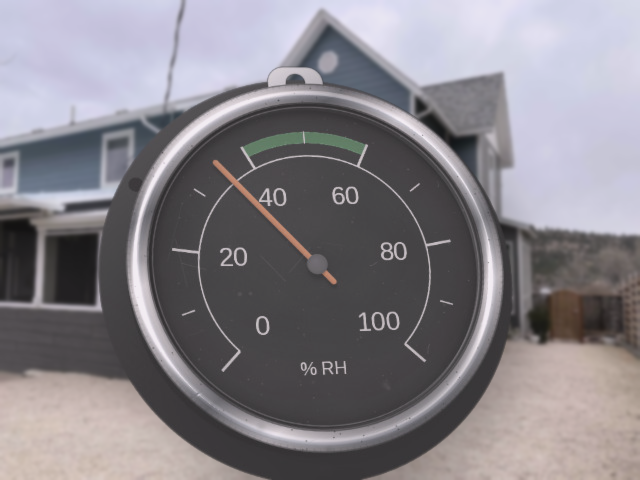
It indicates 35
